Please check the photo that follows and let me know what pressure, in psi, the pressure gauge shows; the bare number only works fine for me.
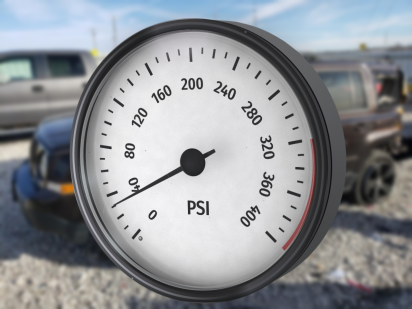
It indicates 30
